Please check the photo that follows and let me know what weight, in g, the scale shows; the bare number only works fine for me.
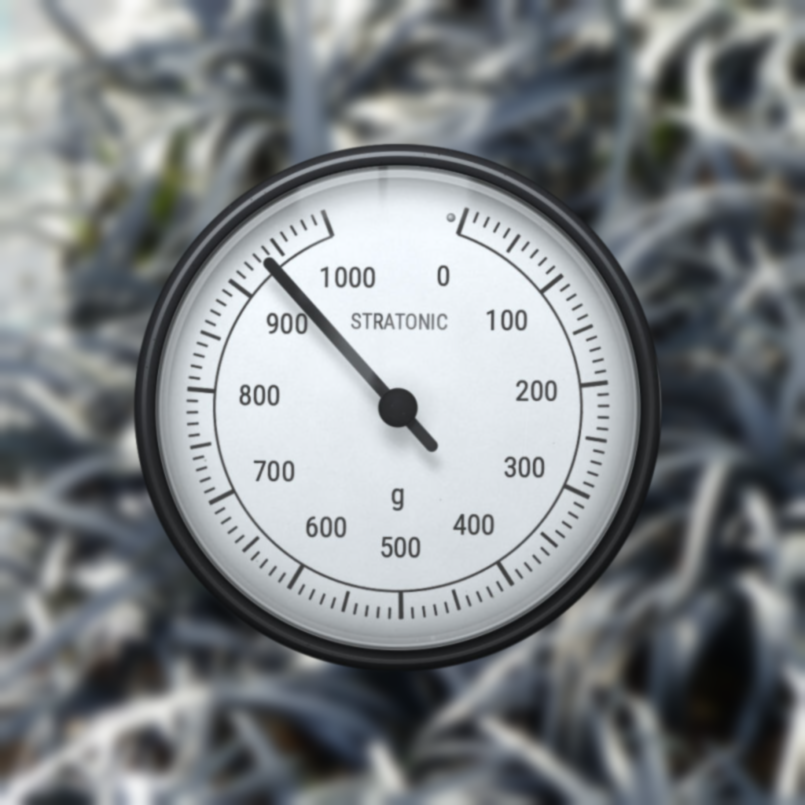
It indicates 935
